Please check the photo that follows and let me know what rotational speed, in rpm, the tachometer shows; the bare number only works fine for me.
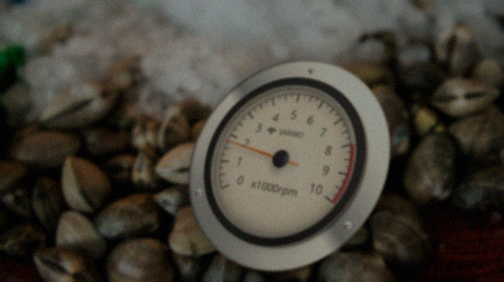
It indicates 1750
